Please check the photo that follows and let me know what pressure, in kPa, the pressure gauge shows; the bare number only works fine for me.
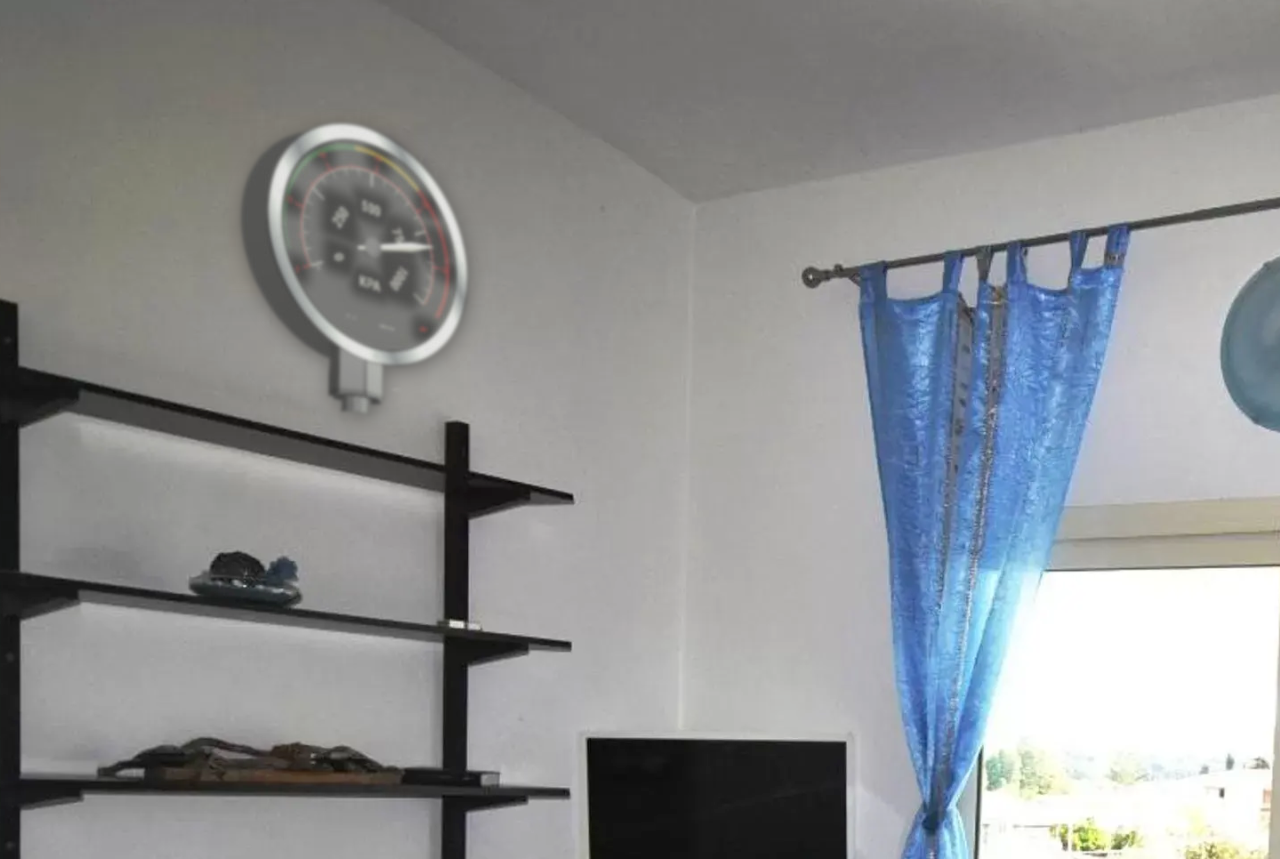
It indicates 800
